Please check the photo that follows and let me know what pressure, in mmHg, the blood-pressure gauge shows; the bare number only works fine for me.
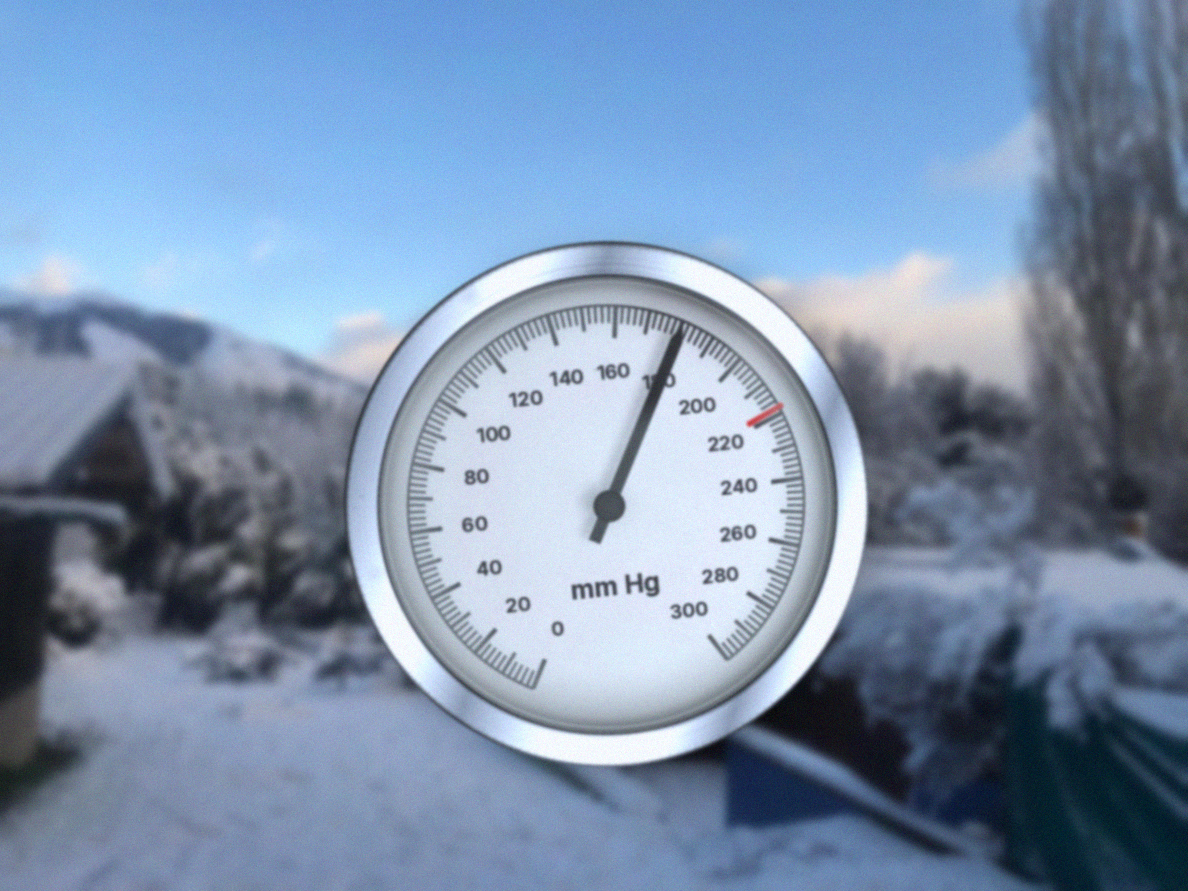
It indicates 180
